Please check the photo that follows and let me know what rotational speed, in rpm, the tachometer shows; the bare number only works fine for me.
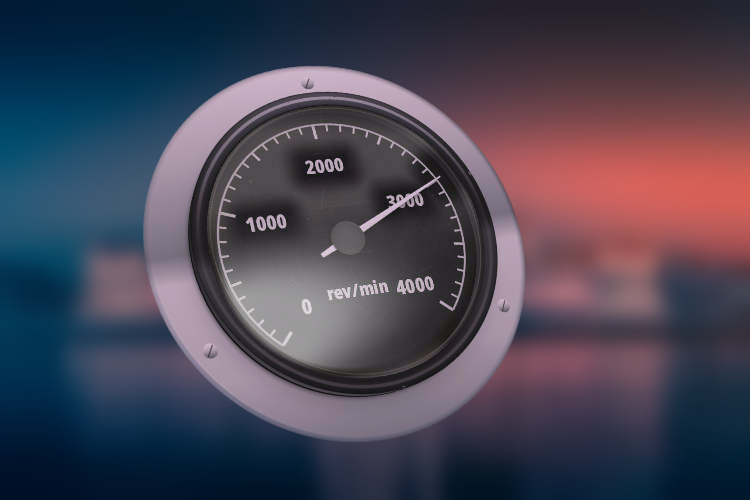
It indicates 3000
